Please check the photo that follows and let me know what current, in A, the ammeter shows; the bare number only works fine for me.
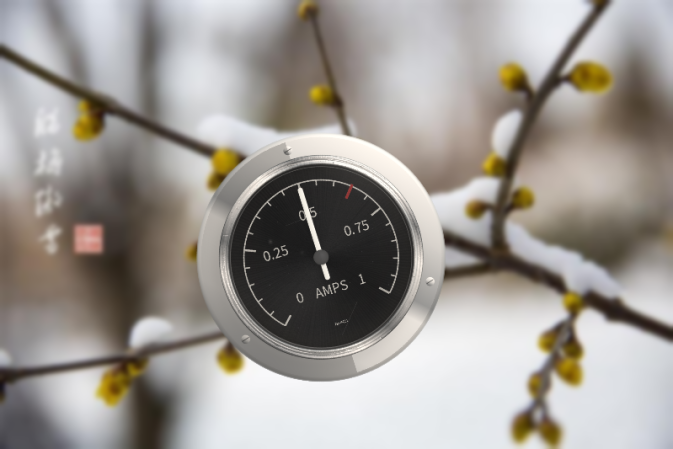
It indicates 0.5
